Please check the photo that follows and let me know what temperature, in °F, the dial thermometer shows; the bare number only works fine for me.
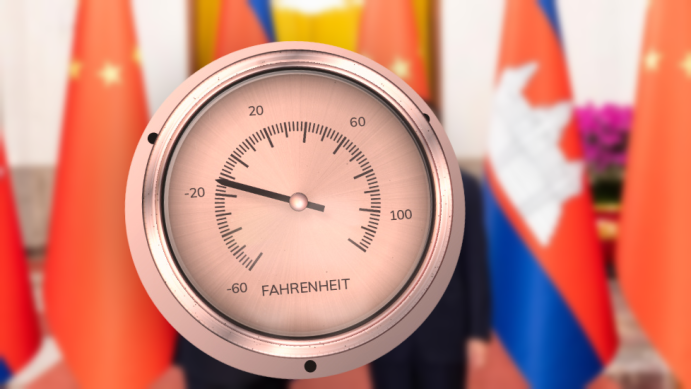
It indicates -14
